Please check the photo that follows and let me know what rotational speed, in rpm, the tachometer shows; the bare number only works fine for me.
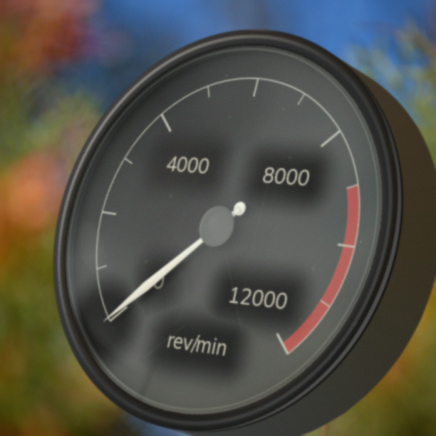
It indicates 0
